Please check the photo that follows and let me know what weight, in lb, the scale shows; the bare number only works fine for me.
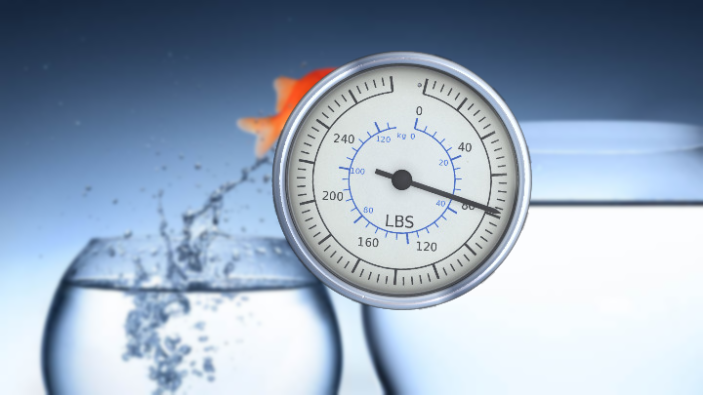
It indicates 78
